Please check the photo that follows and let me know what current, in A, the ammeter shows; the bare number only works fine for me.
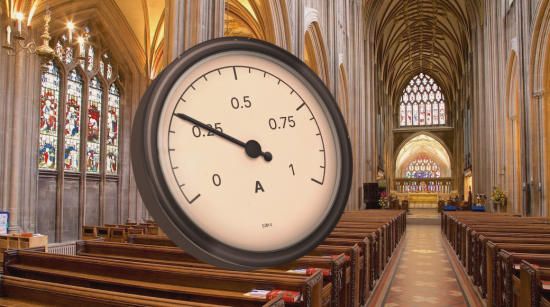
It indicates 0.25
